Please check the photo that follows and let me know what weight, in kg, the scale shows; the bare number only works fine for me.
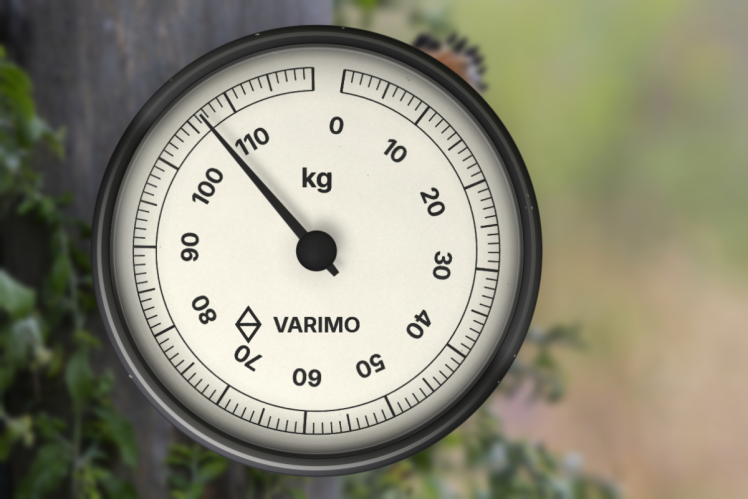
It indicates 106.5
